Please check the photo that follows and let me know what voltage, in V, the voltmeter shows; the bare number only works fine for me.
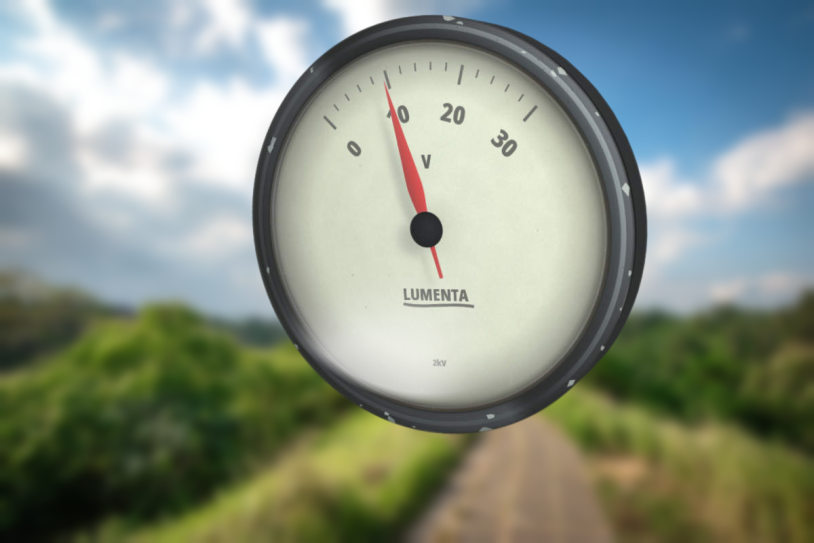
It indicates 10
